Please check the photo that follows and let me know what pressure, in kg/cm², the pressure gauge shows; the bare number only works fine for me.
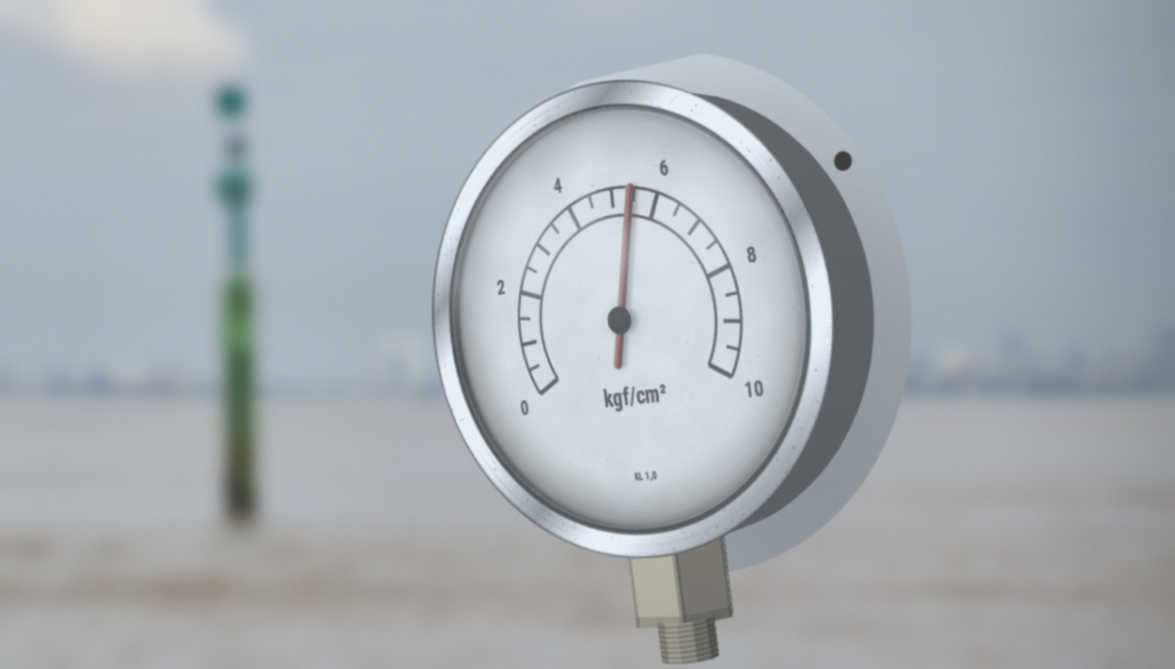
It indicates 5.5
